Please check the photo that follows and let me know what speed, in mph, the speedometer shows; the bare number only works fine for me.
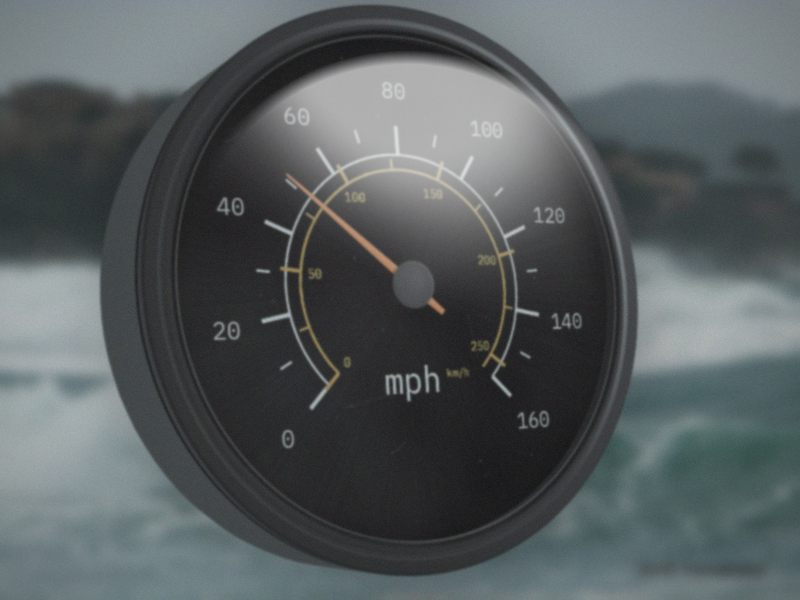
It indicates 50
